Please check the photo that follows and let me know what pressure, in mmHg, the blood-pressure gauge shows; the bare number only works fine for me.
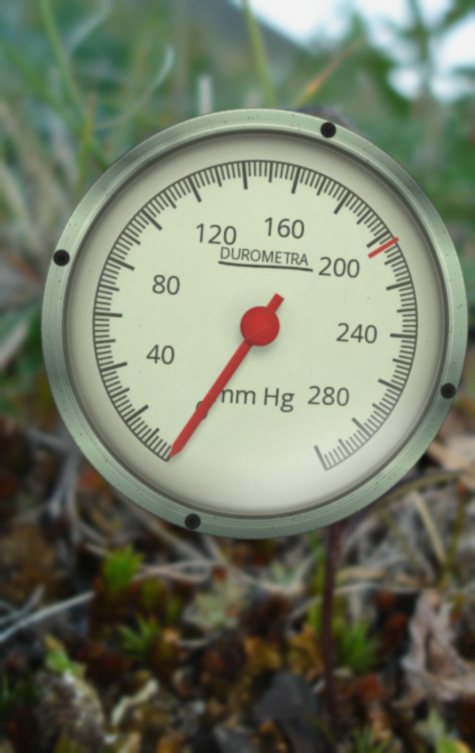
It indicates 0
